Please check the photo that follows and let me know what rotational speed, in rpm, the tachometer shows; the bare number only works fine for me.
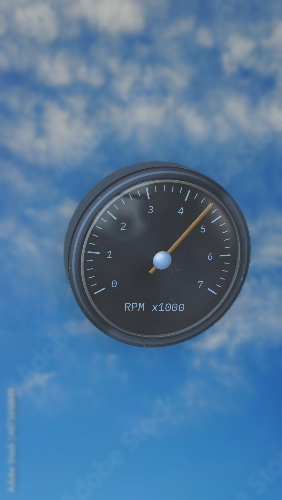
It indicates 4600
